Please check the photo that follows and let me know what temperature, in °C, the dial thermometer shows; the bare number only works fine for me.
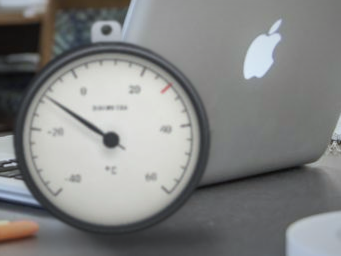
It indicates -10
